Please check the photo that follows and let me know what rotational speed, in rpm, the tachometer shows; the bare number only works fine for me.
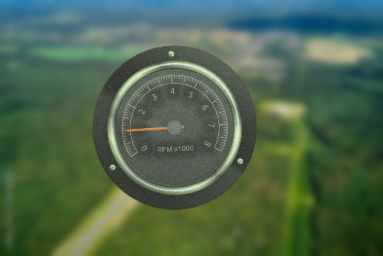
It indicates 1000
